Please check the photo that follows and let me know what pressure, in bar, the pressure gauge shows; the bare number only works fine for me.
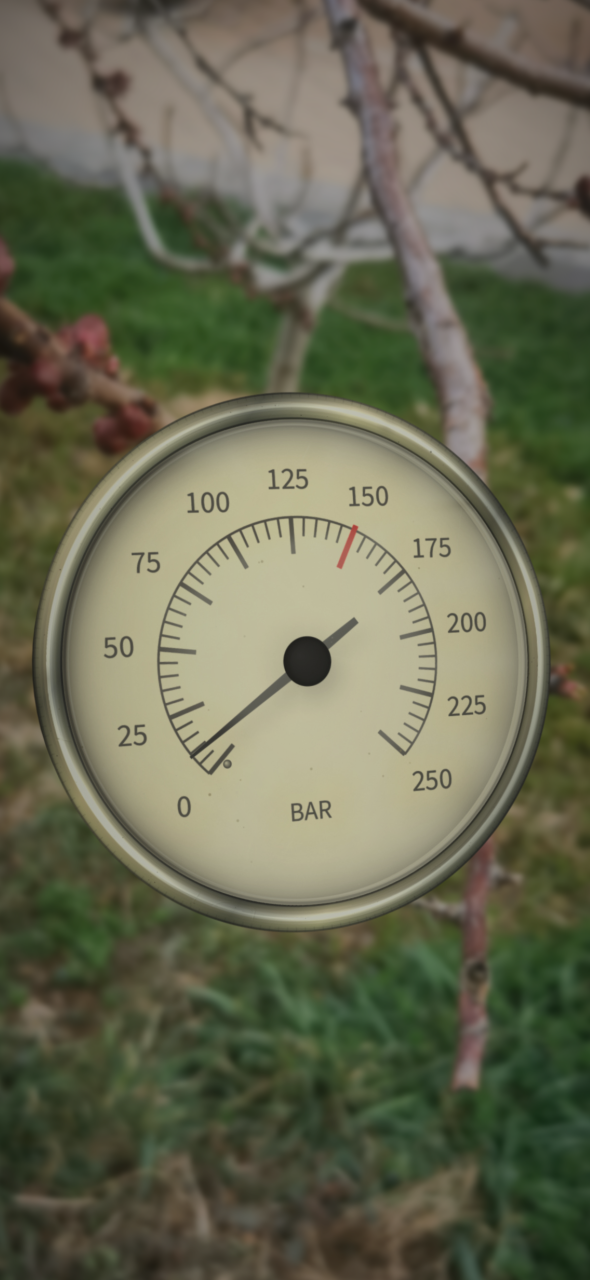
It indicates 10
